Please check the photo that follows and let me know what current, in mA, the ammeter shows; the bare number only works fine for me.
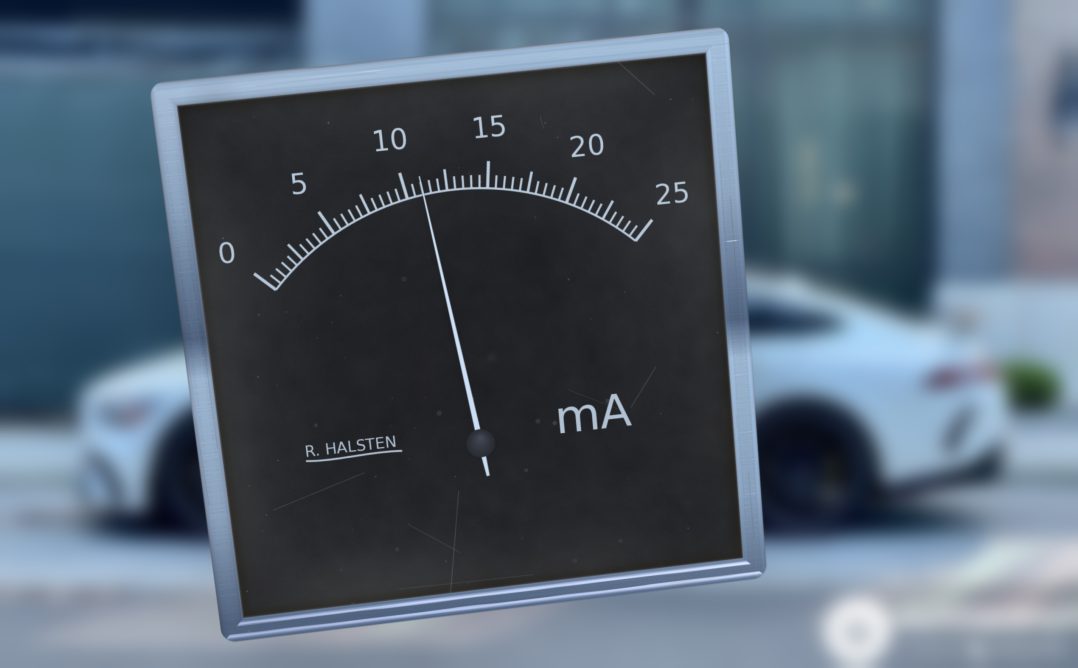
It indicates 11
